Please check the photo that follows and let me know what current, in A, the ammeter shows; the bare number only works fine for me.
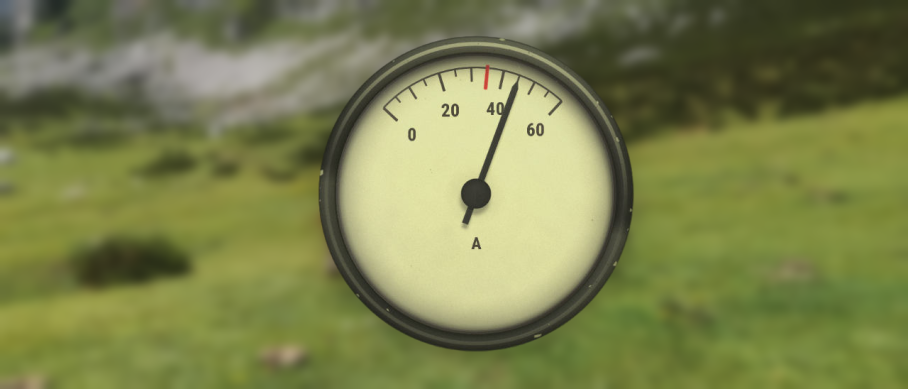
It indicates 45
